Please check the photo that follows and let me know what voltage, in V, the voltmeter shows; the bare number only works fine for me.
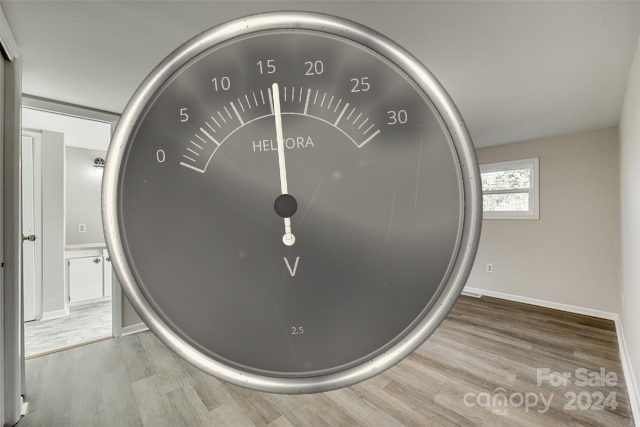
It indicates 16
